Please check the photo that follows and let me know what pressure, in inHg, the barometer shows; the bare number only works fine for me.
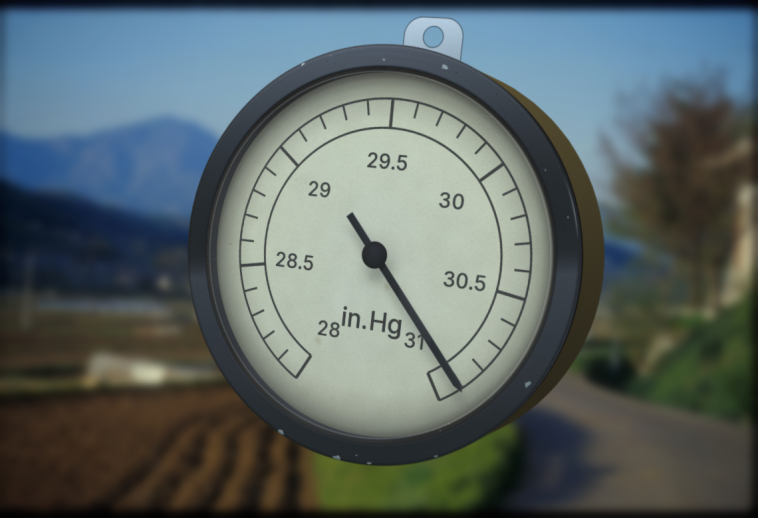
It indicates 30.9
